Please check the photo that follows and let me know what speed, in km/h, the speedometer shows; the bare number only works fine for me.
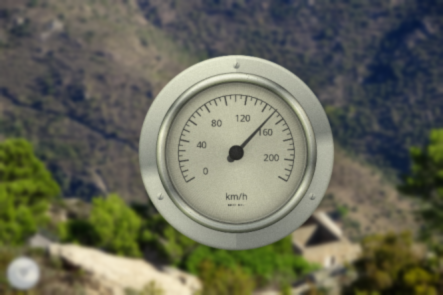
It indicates 150
